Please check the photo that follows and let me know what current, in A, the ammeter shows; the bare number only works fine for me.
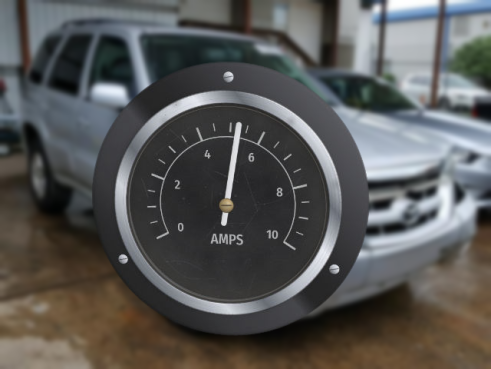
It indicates 5.25
